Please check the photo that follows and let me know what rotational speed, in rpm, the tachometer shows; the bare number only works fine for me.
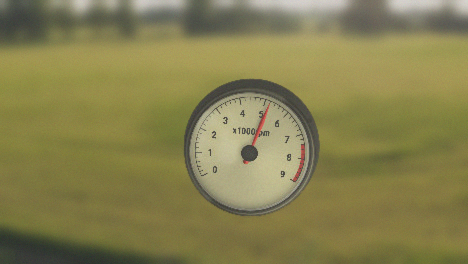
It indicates 5200
